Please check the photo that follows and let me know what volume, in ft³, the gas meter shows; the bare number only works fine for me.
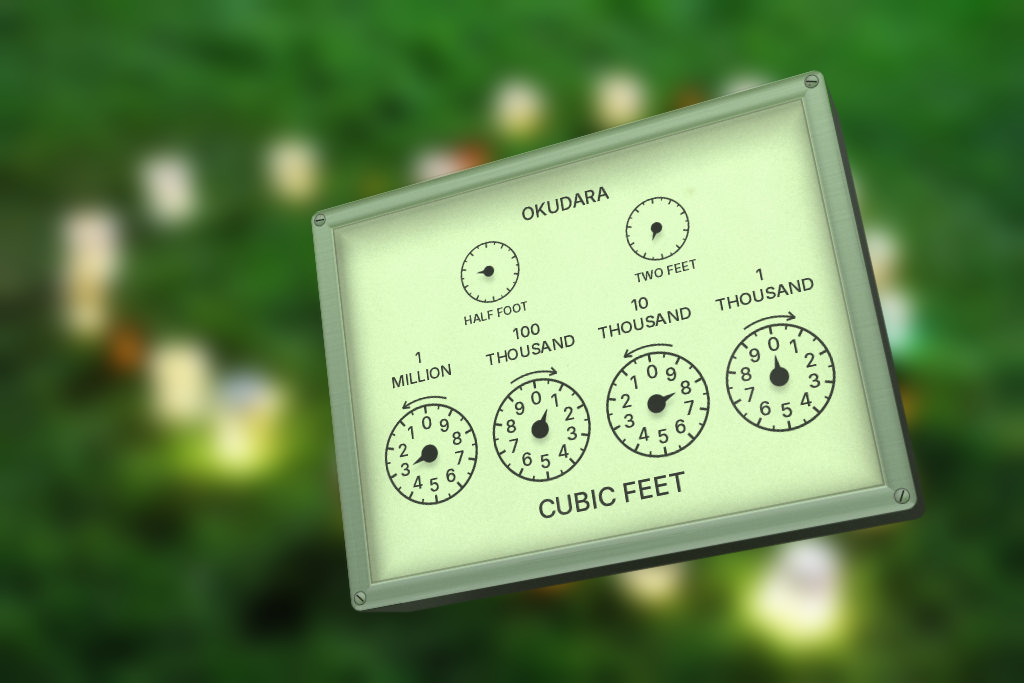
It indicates 308000
